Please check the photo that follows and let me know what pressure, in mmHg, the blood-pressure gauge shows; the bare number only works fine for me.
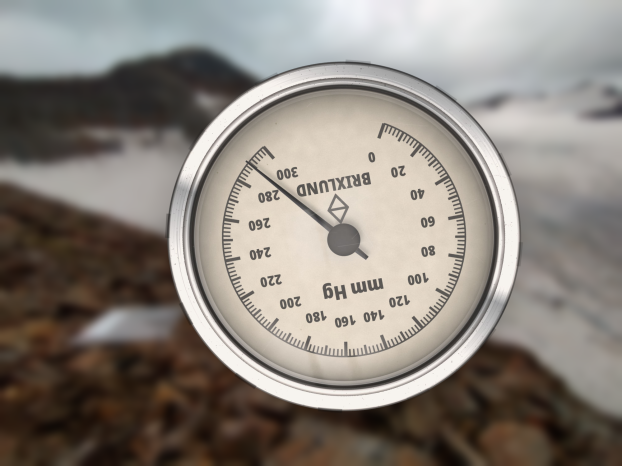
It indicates 290
